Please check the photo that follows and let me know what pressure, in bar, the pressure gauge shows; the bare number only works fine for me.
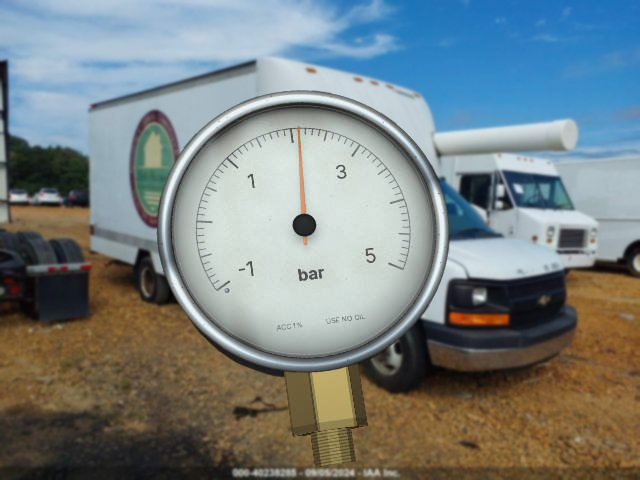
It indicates 2.1
